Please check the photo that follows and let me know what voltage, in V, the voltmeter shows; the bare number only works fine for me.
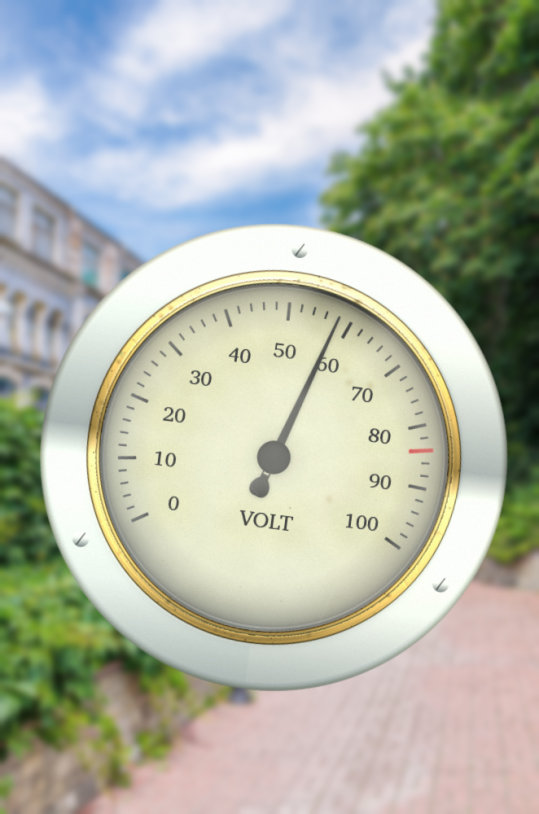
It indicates 58
